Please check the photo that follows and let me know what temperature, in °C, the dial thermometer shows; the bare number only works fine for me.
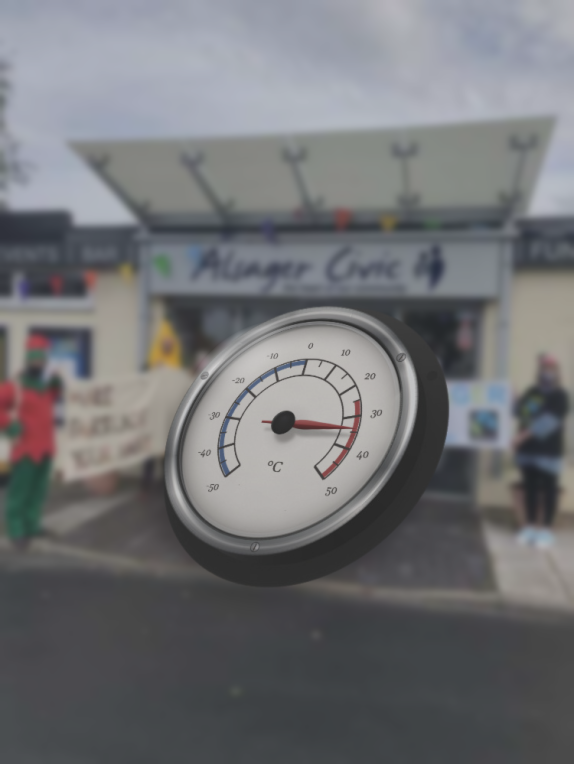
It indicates 35
